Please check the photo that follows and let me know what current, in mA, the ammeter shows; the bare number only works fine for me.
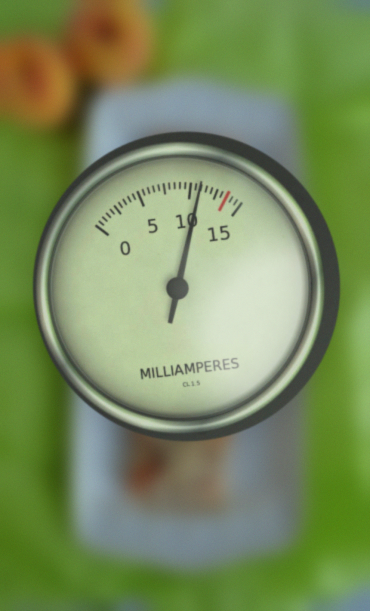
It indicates 11
